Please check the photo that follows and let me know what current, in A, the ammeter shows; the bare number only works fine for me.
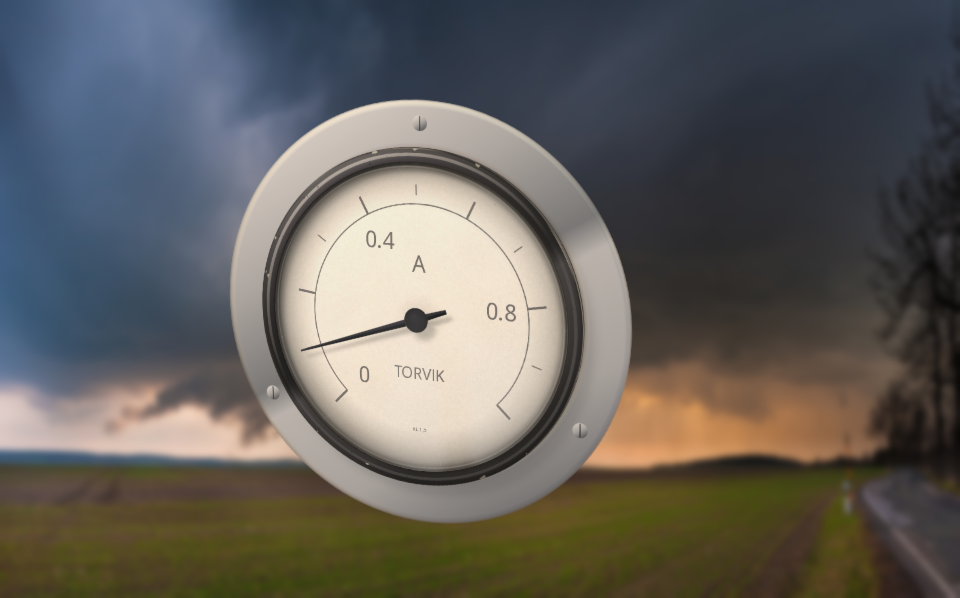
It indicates 0.1
